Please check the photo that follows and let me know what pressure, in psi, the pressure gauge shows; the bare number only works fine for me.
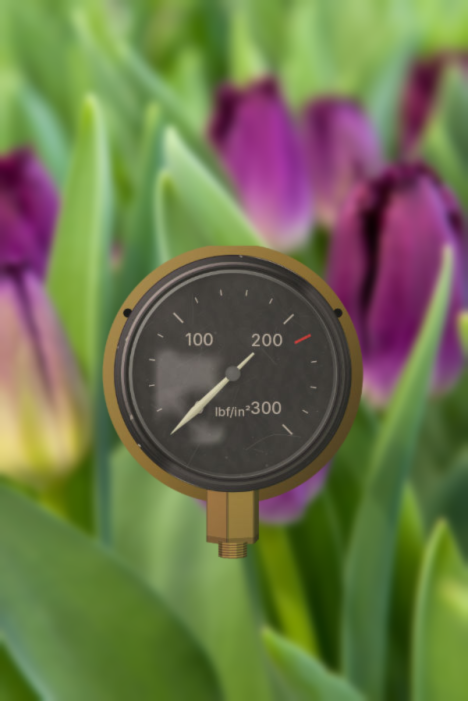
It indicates 0
